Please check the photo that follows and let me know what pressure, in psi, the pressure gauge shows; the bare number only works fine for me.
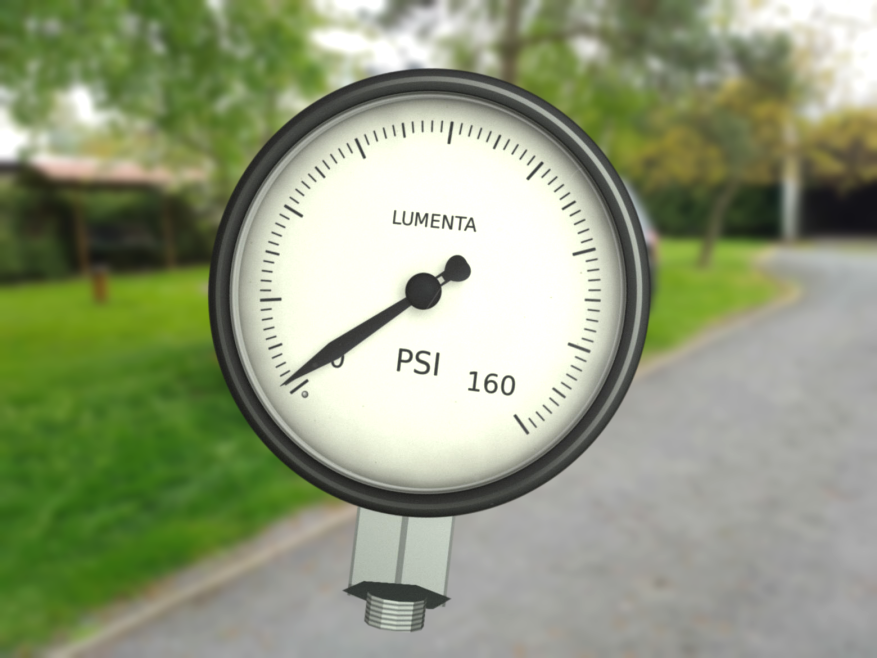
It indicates 2
